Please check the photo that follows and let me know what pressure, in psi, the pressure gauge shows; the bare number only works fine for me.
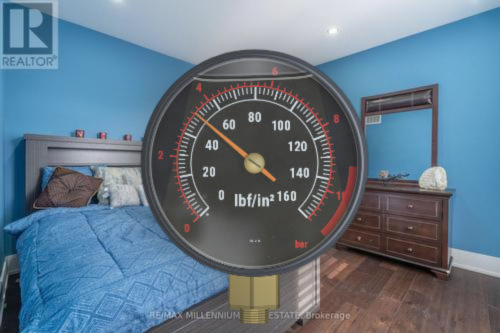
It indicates 50
